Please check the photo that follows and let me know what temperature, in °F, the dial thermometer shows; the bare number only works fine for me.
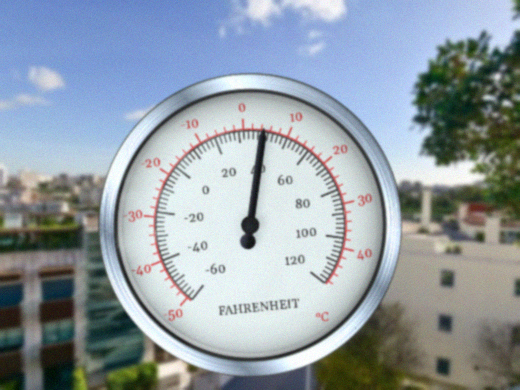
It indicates 40
